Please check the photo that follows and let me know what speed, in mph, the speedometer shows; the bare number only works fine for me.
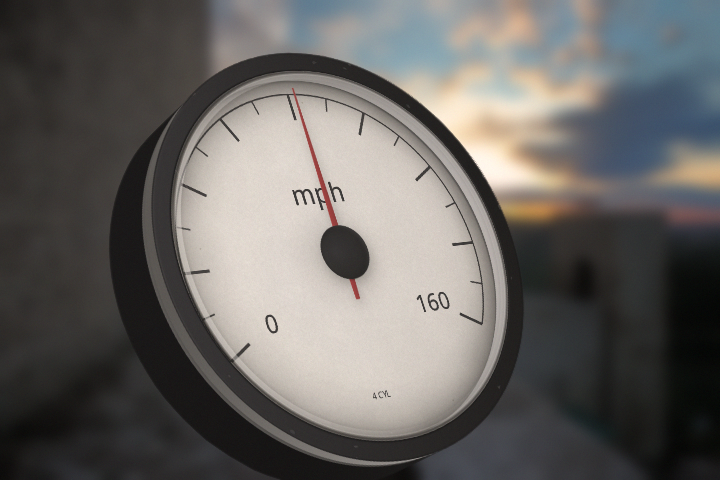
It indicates 80
